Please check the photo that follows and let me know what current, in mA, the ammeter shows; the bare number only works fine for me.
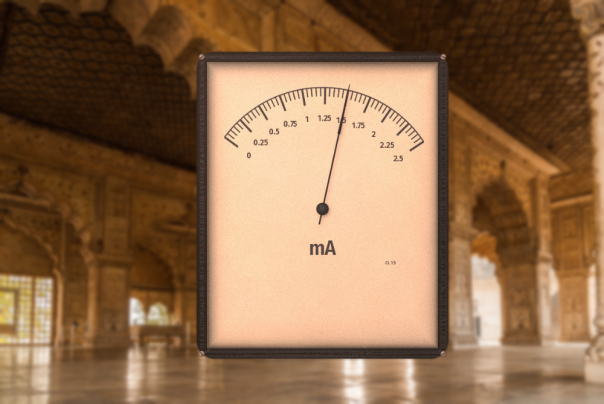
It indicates 1.5
